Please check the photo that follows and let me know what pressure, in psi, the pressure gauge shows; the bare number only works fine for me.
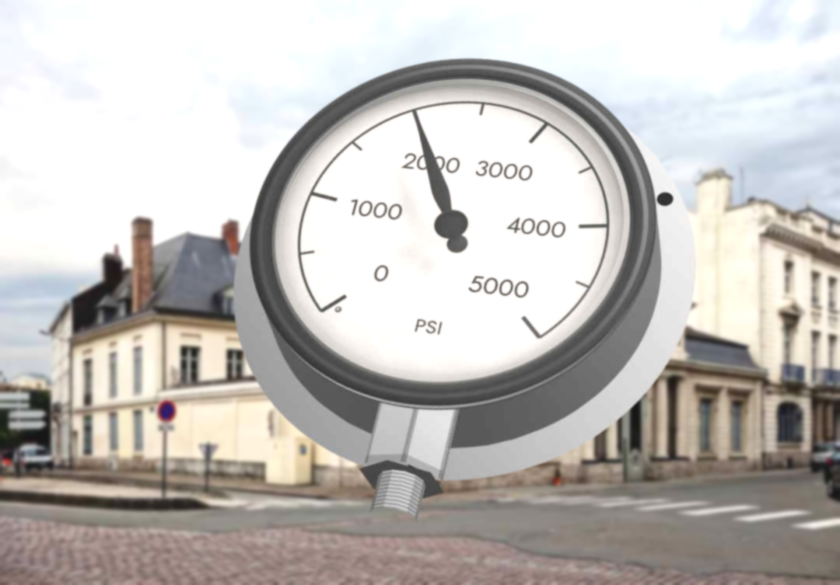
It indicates 2000
